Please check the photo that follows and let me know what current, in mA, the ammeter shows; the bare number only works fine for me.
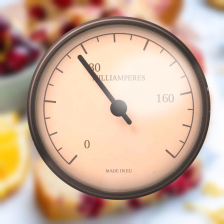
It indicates 75
